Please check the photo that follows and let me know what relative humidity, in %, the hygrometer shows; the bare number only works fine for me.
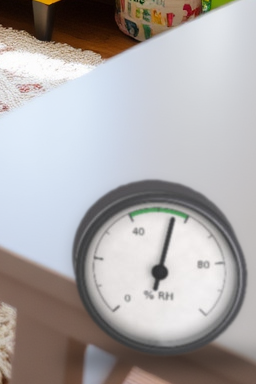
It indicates 55
